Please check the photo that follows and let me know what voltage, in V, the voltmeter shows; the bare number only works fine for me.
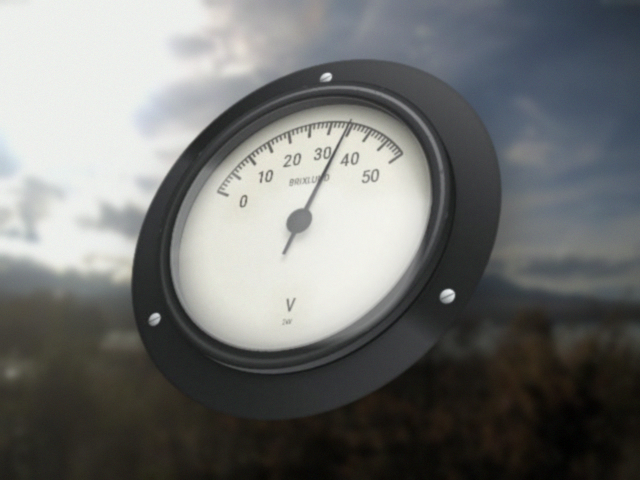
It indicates 35
